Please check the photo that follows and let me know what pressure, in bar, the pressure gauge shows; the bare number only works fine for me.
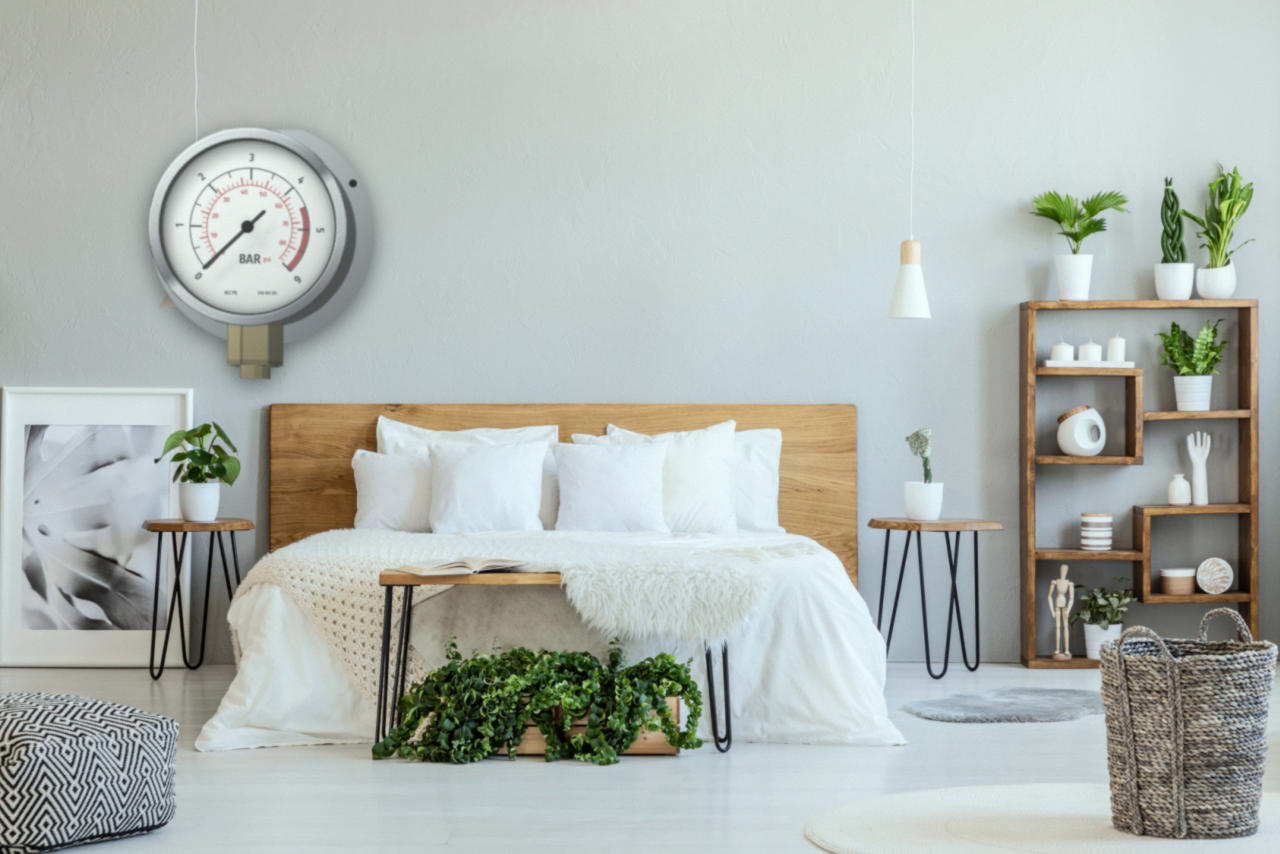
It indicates 0
